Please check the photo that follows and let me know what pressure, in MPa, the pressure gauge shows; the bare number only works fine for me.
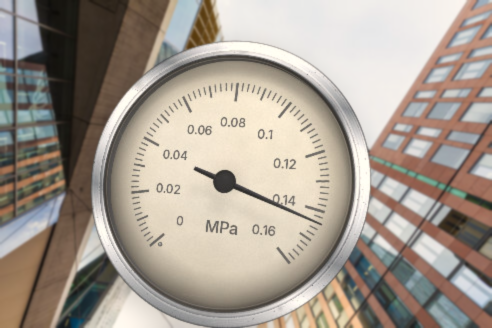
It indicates 0.144
